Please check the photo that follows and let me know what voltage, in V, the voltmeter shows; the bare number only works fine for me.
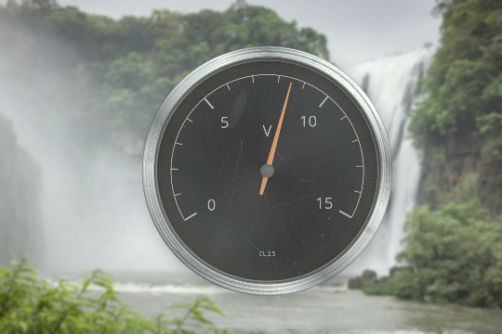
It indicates 8.5
